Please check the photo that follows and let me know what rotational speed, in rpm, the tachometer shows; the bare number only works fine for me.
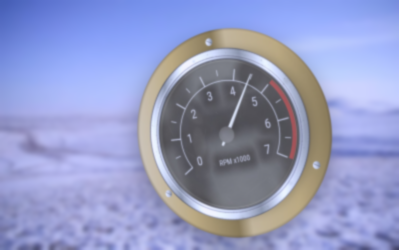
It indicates 4500
